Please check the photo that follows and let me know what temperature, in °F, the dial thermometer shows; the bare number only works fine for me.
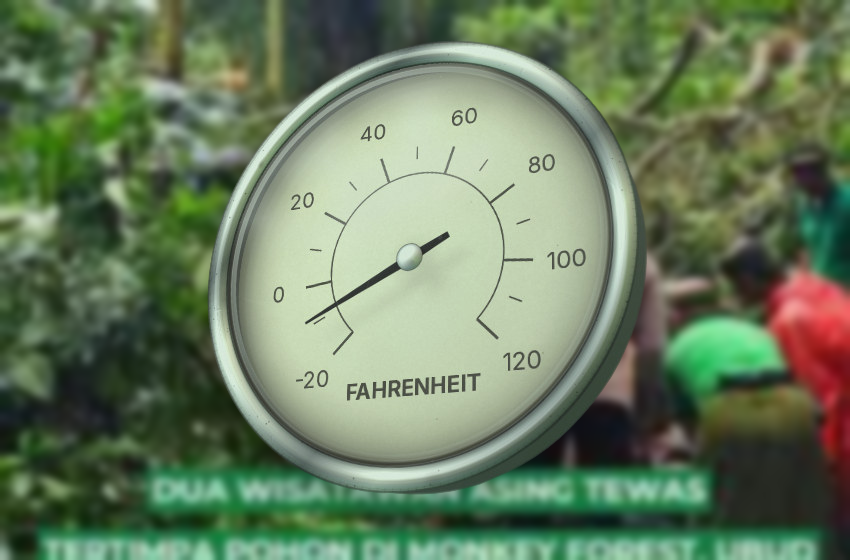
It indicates -10
